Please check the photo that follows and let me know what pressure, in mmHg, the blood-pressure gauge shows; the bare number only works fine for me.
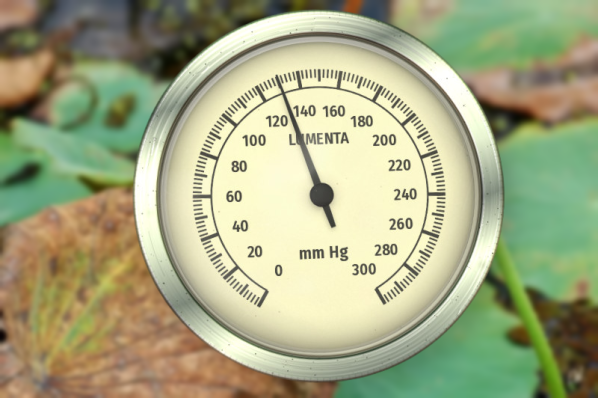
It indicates 130
